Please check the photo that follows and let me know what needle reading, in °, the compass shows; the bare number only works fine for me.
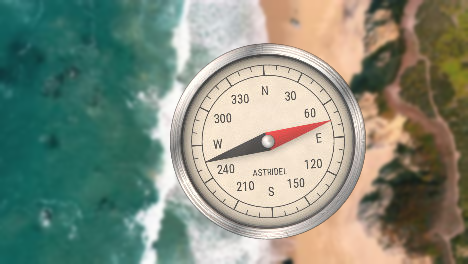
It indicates 75
